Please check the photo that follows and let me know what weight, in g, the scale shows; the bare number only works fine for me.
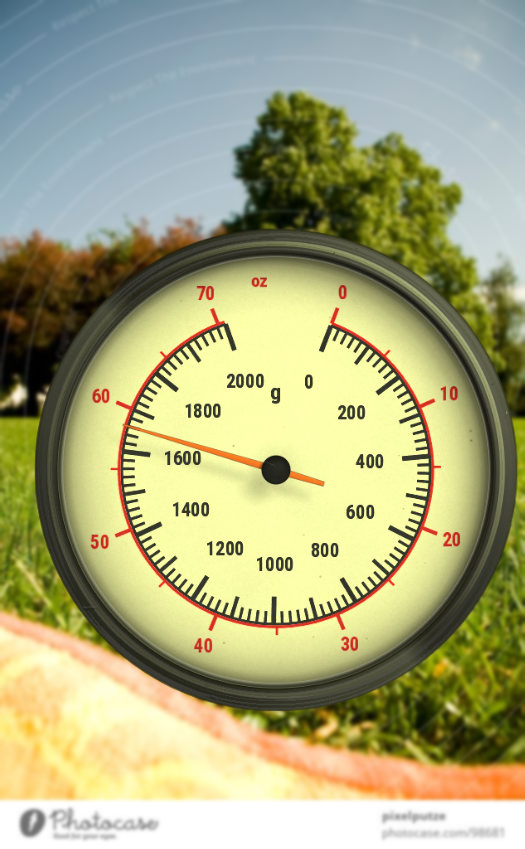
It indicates 1660
